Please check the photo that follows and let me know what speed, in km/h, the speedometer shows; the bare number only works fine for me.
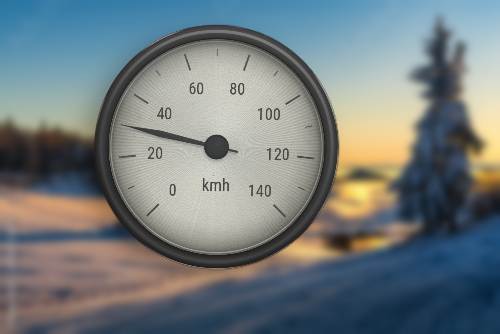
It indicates 30
